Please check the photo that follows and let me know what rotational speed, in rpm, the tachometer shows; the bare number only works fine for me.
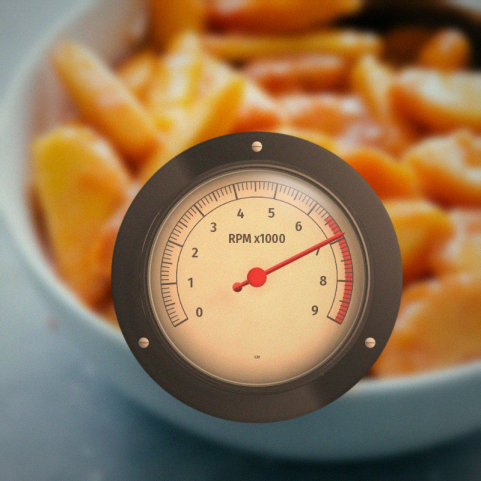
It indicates 6900
